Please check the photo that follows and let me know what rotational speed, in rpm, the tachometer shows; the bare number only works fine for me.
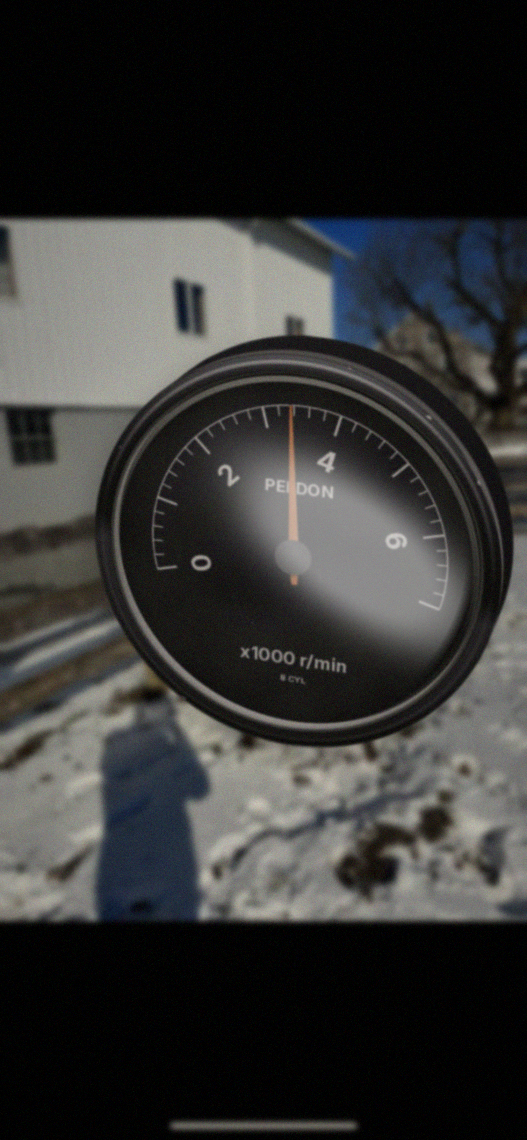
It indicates 3400
